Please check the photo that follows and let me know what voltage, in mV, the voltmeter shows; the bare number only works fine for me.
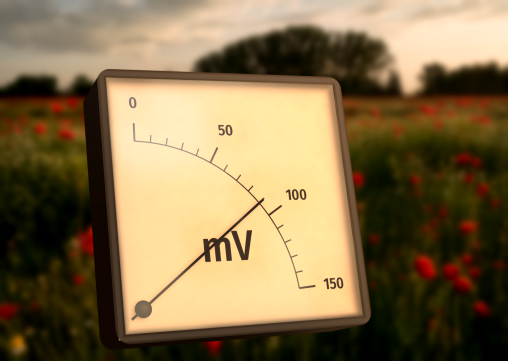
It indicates 90
